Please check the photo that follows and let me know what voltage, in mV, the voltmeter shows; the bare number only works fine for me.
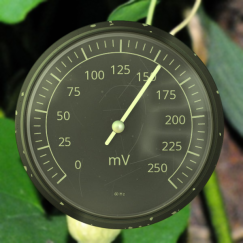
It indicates 155
